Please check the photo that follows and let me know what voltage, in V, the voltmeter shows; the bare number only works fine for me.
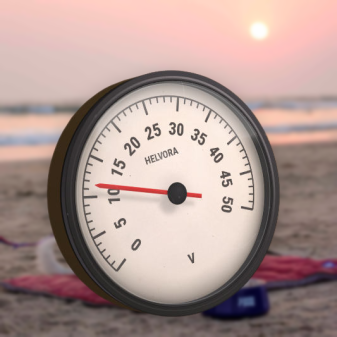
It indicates 11.5
